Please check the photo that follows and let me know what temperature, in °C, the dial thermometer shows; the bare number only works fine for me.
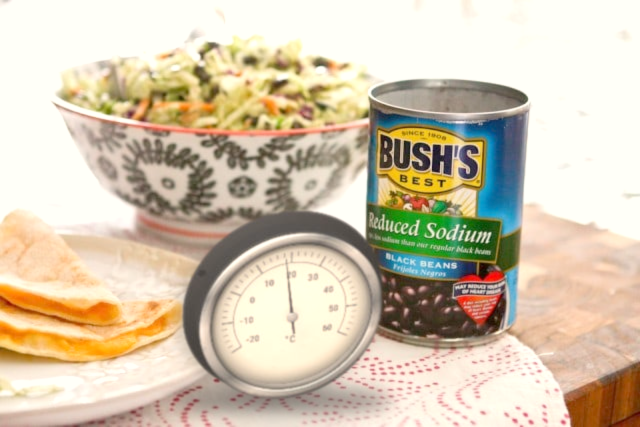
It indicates 18
